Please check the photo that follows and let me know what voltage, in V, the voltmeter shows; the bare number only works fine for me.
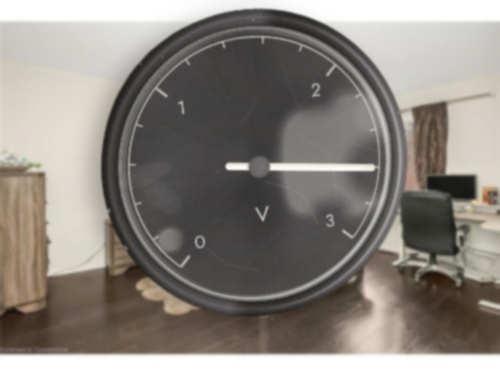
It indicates 2.6
